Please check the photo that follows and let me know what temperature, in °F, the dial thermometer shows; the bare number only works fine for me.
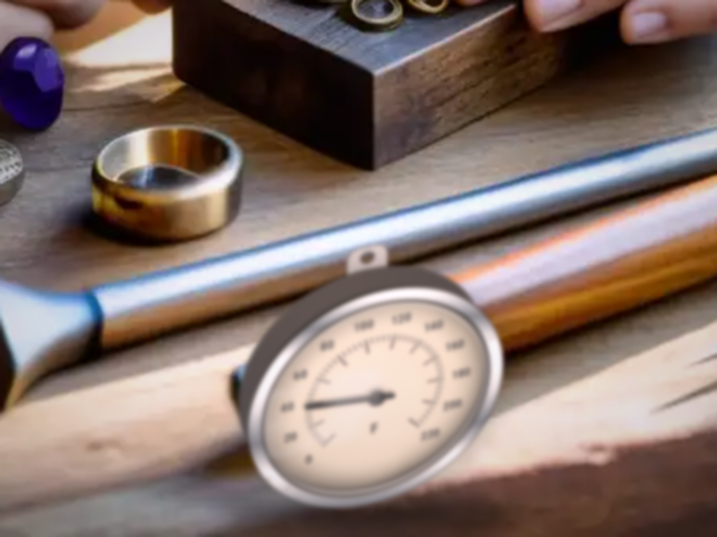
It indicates 40
